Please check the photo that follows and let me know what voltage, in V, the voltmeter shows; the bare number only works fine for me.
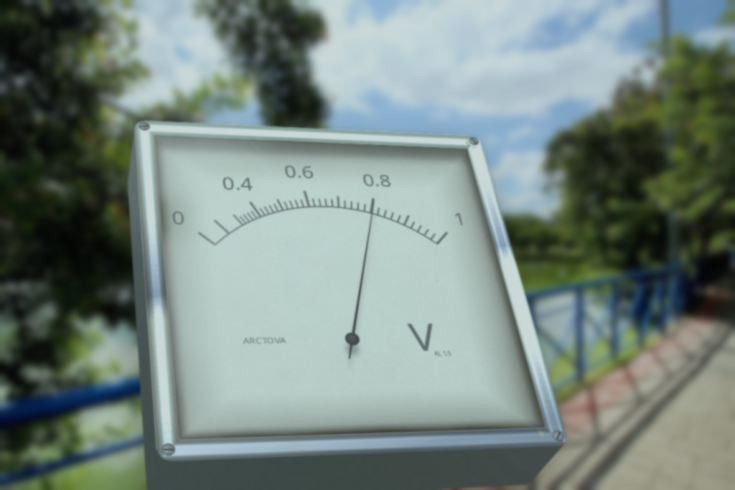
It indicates 0.8
